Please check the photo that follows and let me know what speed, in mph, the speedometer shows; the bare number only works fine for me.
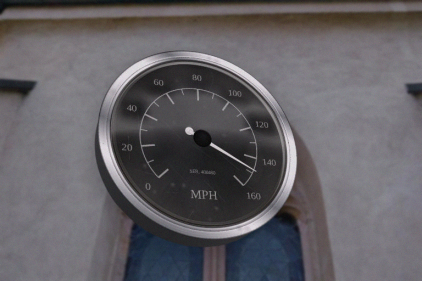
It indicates 150
